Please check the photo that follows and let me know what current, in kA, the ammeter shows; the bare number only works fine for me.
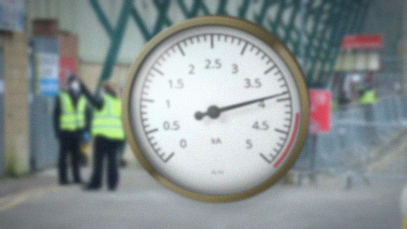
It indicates 3.9
